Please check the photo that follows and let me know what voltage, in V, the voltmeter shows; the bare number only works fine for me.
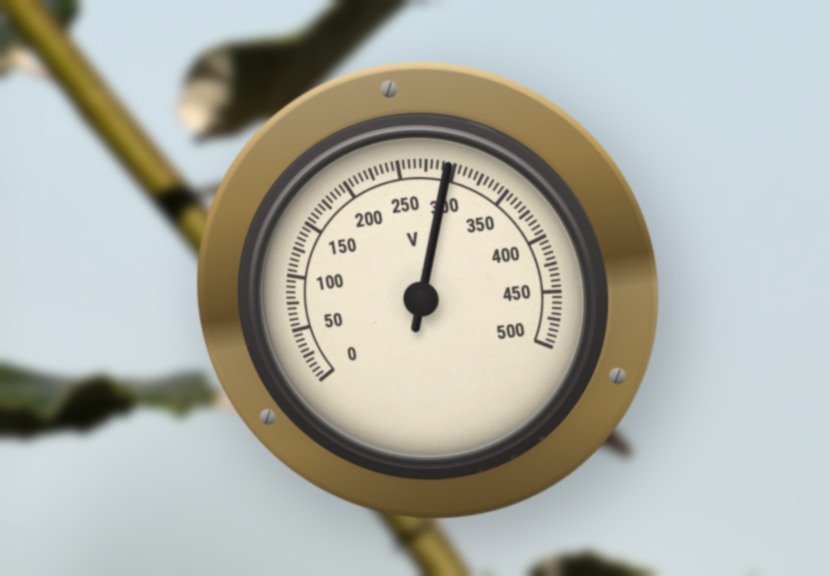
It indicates 295
